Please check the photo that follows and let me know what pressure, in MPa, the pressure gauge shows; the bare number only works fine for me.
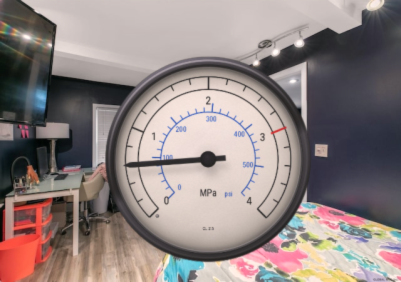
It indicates 0.6
